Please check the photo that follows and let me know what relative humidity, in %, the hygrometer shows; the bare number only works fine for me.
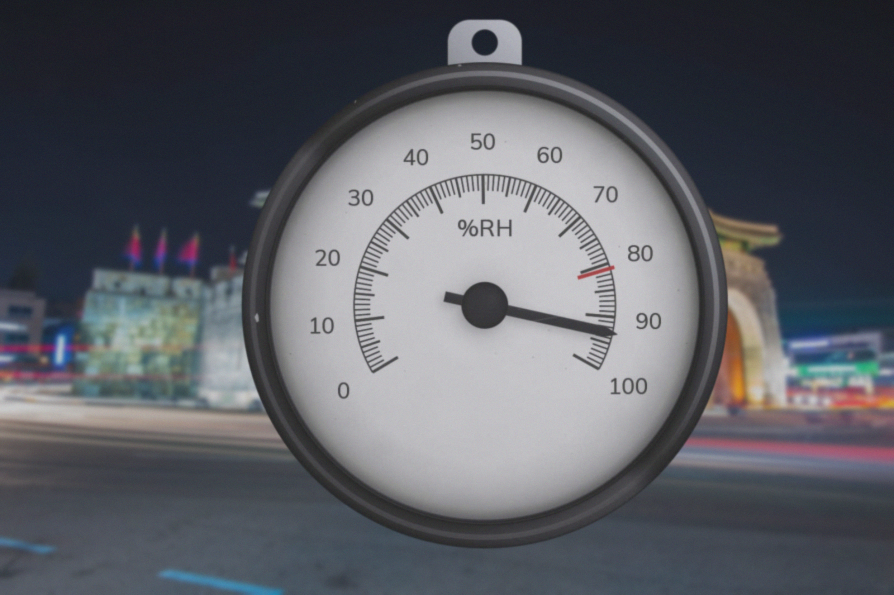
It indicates 93
